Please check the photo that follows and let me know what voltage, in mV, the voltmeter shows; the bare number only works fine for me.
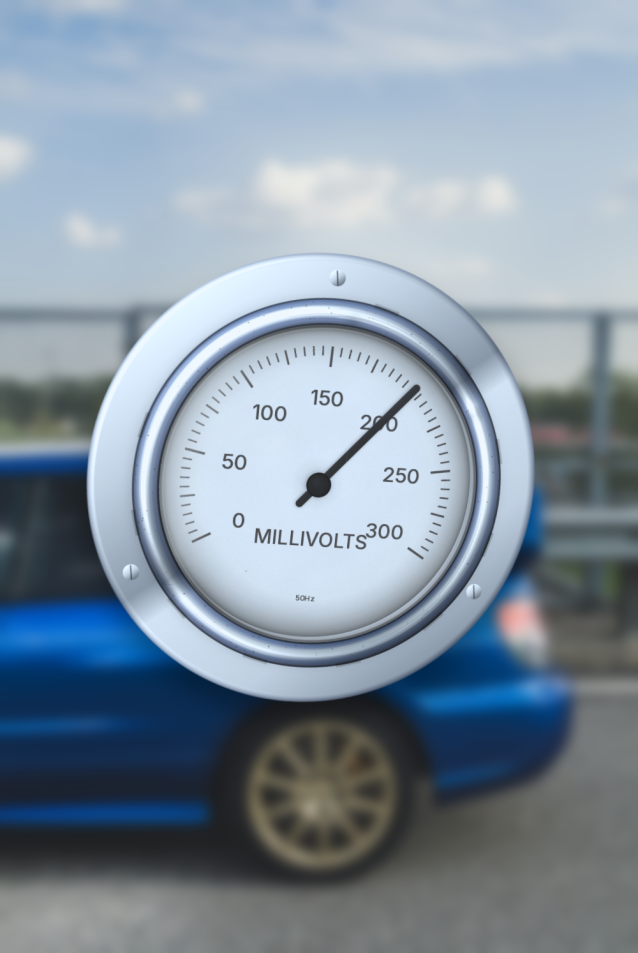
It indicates 200
